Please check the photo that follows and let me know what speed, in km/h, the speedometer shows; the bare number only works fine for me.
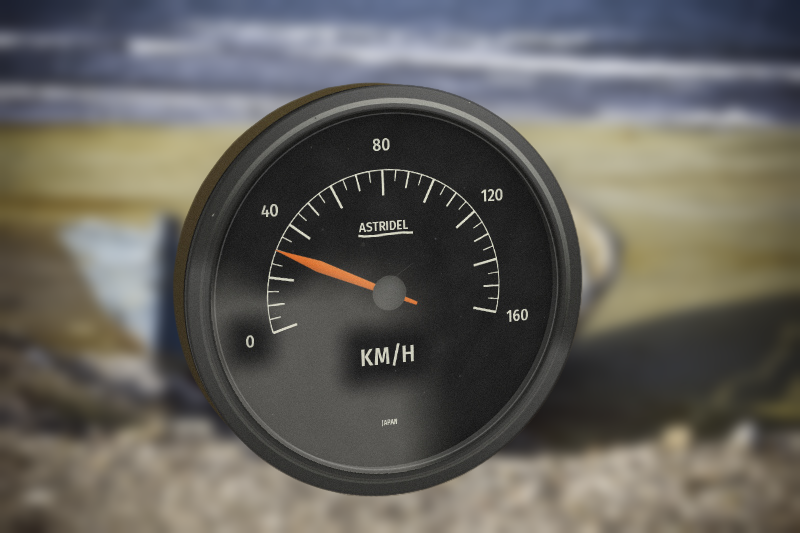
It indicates 30
